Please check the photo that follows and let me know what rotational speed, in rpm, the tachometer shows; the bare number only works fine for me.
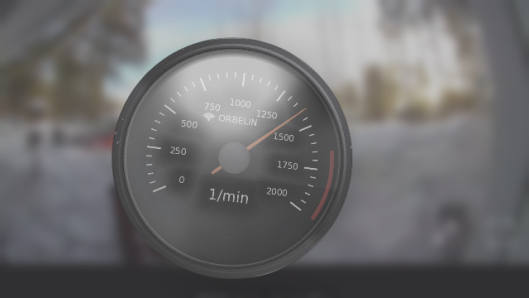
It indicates 1400
